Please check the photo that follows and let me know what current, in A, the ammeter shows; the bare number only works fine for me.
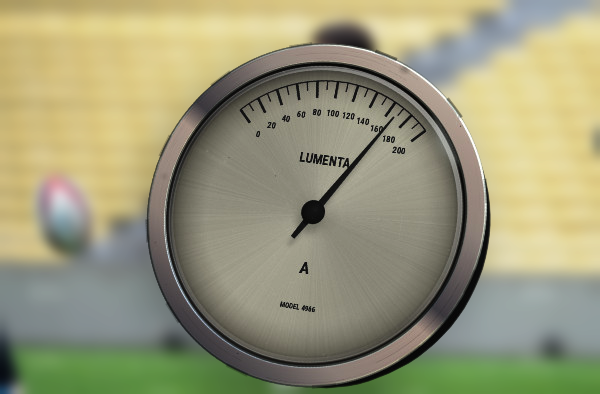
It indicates 170
